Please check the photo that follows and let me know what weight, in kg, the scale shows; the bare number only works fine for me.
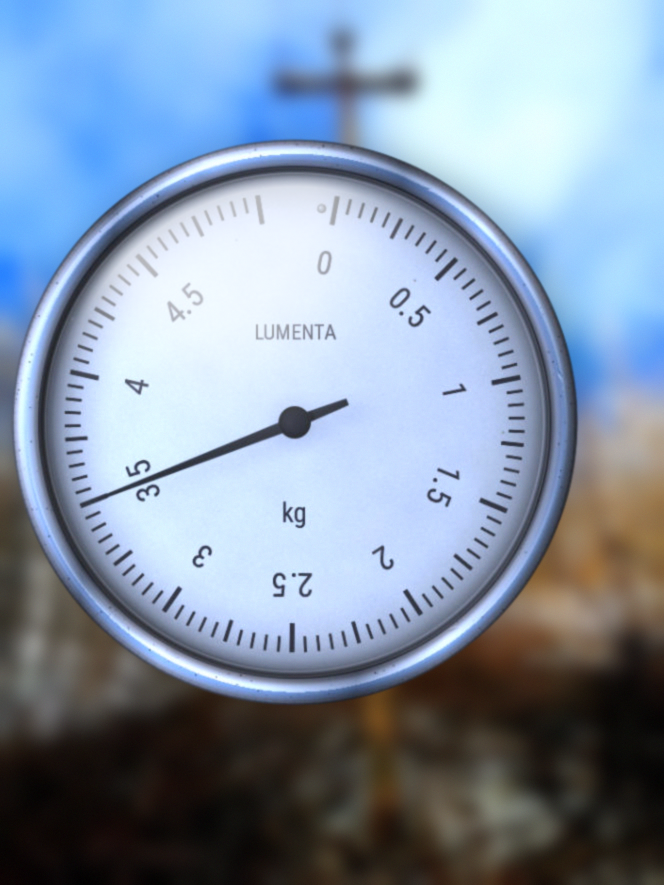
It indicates 3.5
